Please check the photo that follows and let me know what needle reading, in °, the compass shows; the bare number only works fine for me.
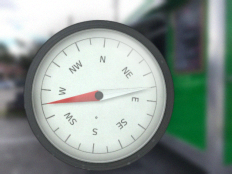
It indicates 255
